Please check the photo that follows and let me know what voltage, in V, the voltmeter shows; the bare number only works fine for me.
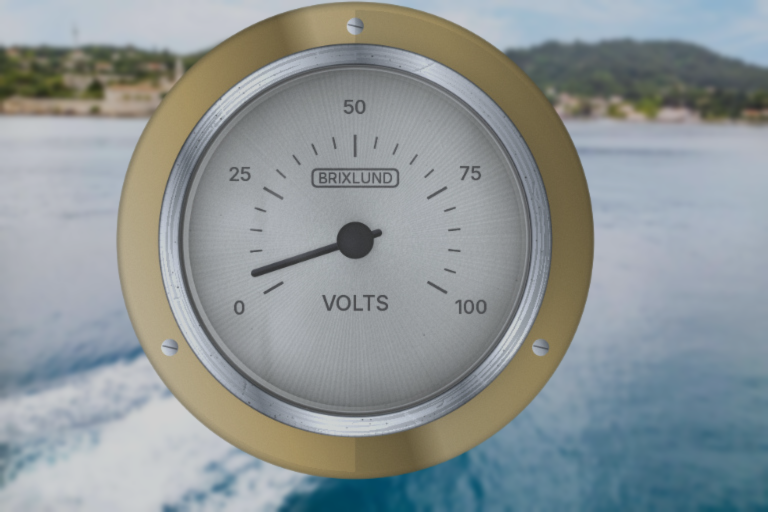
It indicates 5
